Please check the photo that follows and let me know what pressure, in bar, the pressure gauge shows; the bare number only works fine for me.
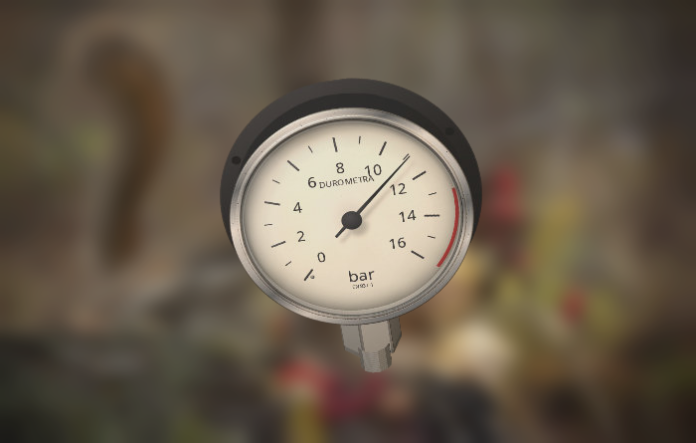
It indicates 11
